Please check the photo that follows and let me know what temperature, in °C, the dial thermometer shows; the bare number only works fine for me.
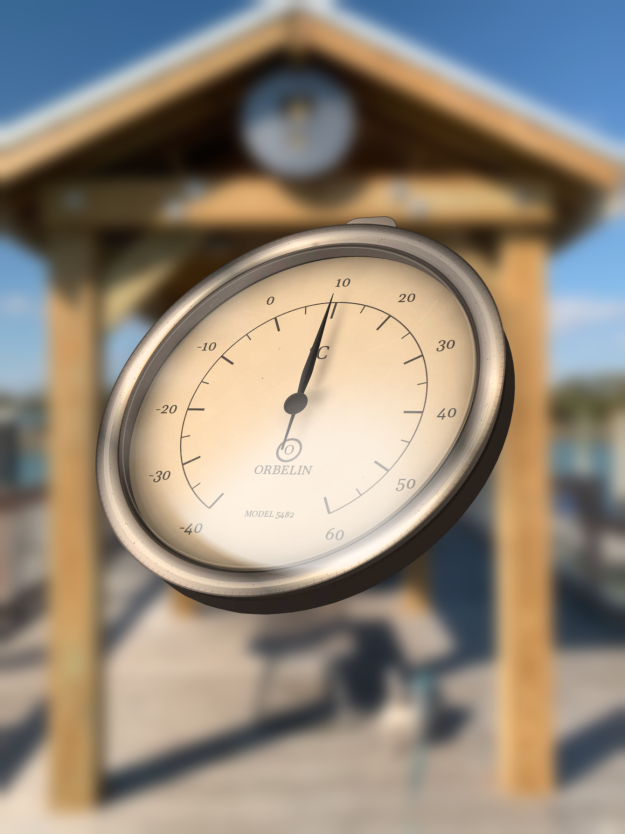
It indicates 10
